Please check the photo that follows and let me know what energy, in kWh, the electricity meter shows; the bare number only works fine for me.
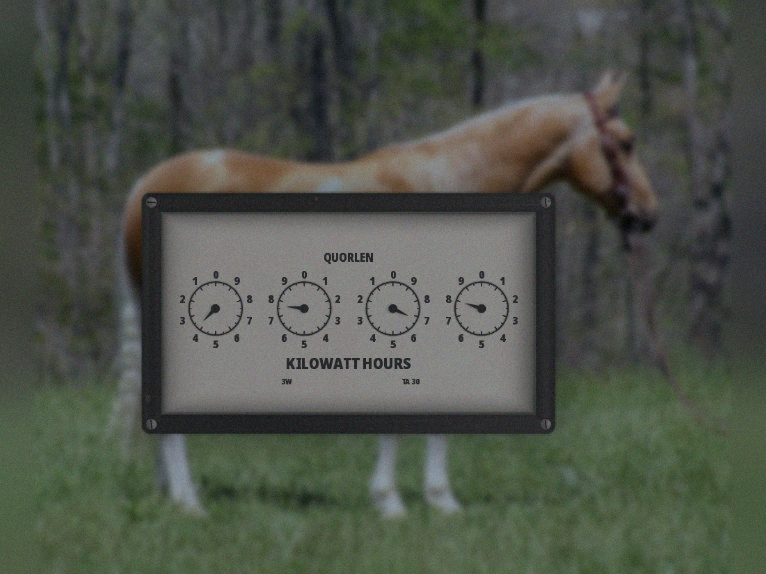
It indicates 3768
